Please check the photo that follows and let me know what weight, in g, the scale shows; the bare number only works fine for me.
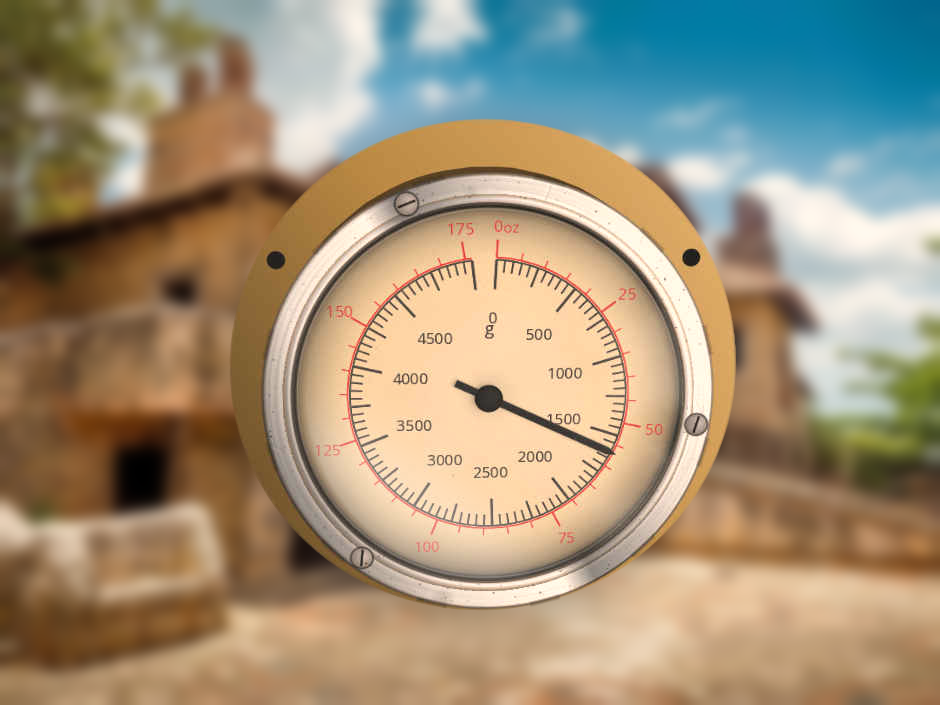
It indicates 1600
